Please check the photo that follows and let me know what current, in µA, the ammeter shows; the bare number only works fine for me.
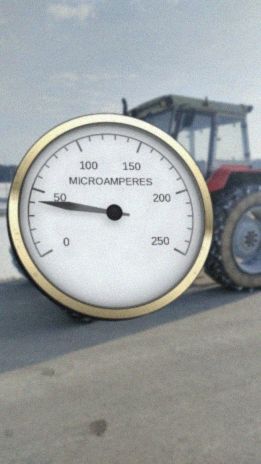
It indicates 40
